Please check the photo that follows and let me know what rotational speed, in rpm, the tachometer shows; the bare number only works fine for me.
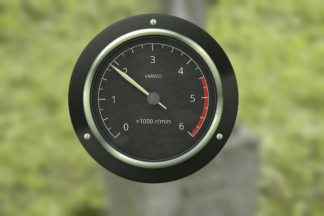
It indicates 1875
